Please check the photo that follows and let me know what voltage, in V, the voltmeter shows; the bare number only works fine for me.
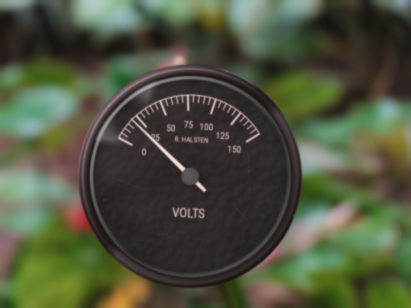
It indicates 20
